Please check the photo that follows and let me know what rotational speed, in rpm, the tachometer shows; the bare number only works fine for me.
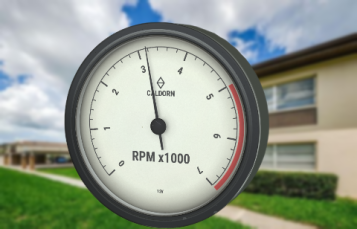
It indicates 3200
